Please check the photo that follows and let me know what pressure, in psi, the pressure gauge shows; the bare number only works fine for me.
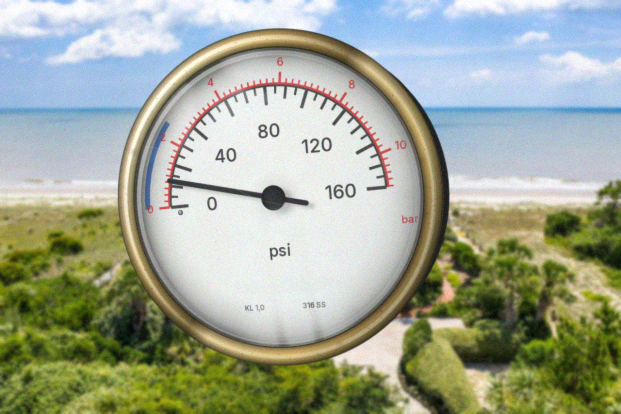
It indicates 12.5
